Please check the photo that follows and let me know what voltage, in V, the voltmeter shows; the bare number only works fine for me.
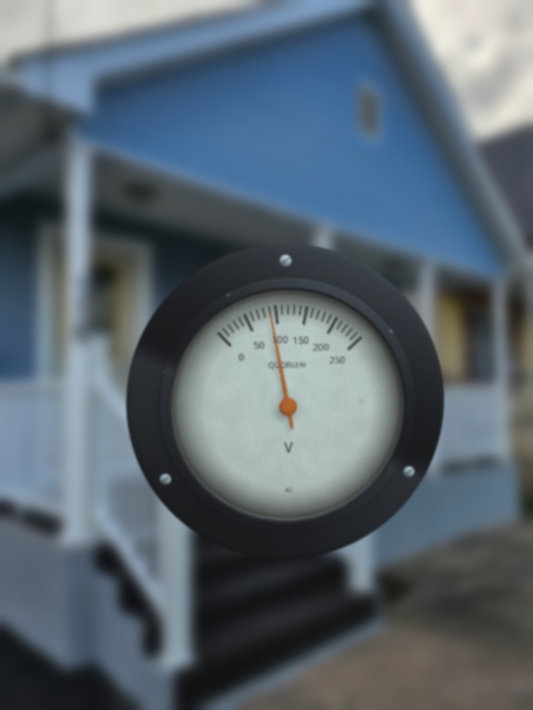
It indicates 90
